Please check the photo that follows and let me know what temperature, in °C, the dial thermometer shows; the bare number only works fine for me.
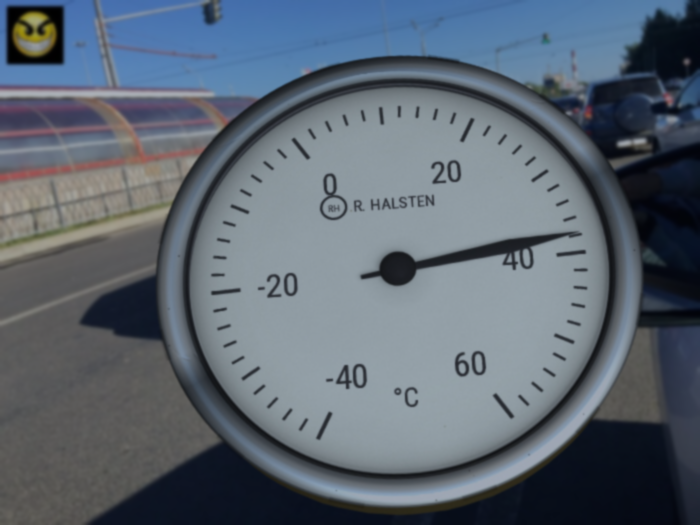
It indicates 38
